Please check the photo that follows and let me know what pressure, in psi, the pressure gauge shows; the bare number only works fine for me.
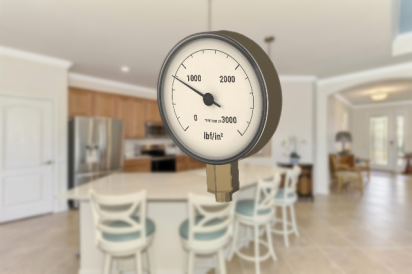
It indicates 800
